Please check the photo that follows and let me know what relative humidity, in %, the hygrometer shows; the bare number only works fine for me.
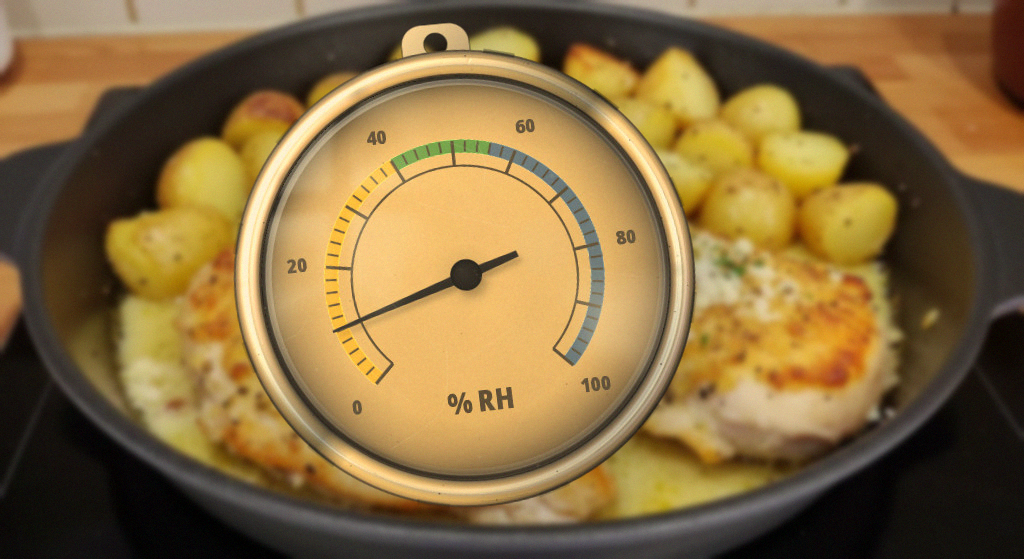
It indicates 10
